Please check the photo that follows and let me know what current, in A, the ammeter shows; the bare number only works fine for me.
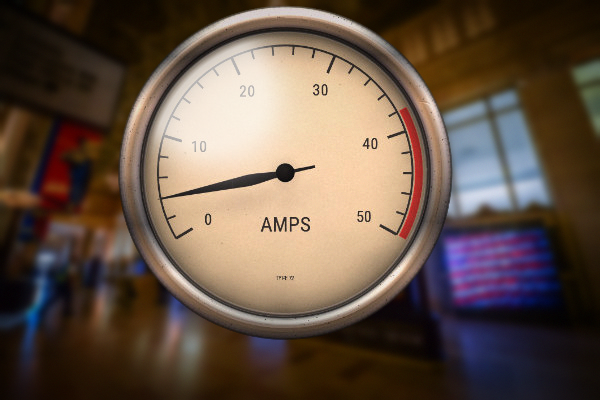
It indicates 4
